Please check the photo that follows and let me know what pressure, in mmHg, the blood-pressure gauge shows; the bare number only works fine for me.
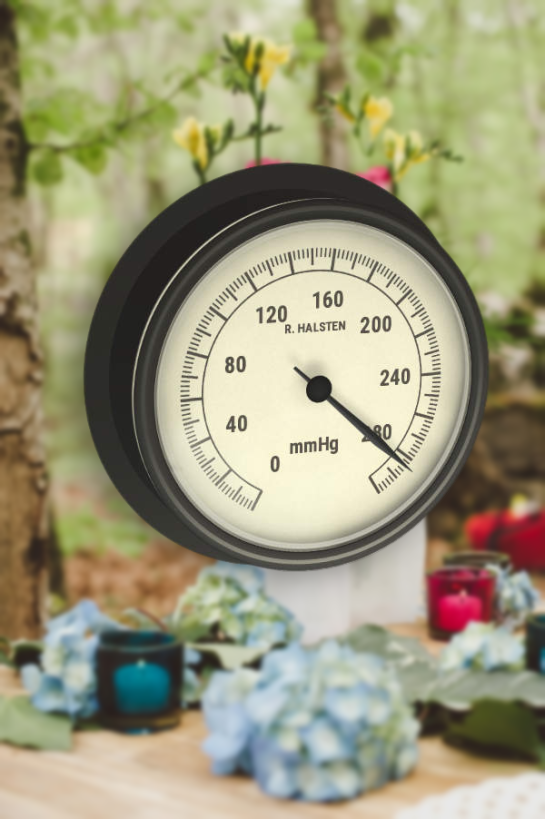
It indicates 284
